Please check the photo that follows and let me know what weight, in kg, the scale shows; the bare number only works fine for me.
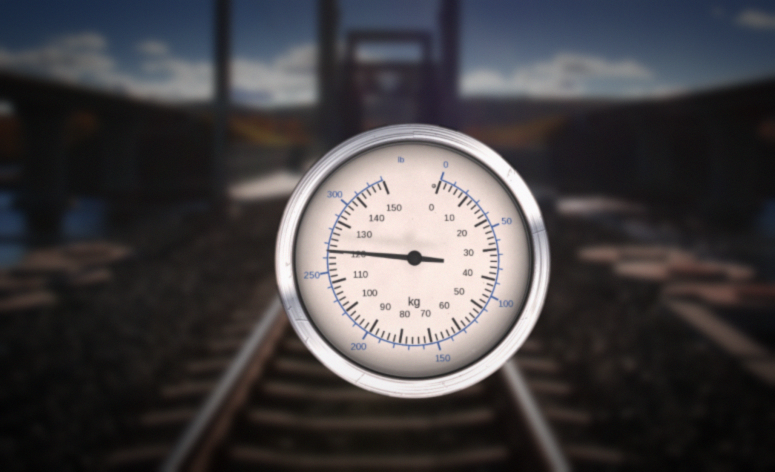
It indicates 120
